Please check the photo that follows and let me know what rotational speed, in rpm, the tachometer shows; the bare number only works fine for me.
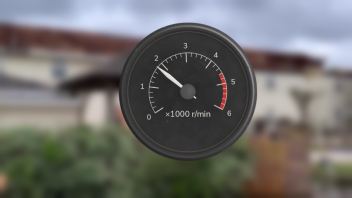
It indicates 1800
